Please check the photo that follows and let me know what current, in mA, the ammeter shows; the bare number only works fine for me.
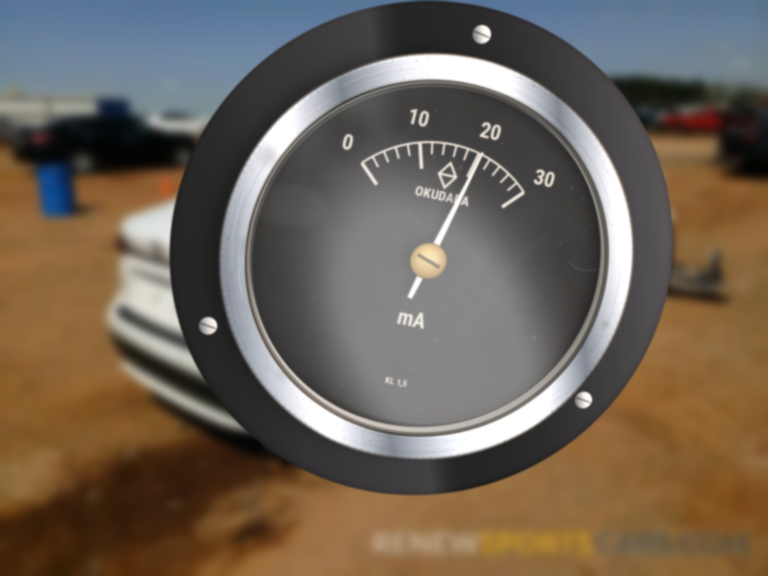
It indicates 20
